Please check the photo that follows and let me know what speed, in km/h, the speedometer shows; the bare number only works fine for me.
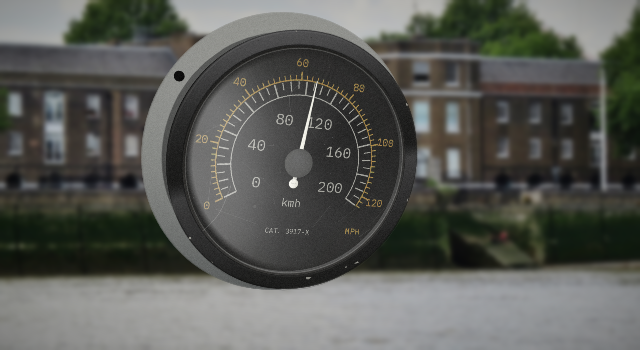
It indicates 105
